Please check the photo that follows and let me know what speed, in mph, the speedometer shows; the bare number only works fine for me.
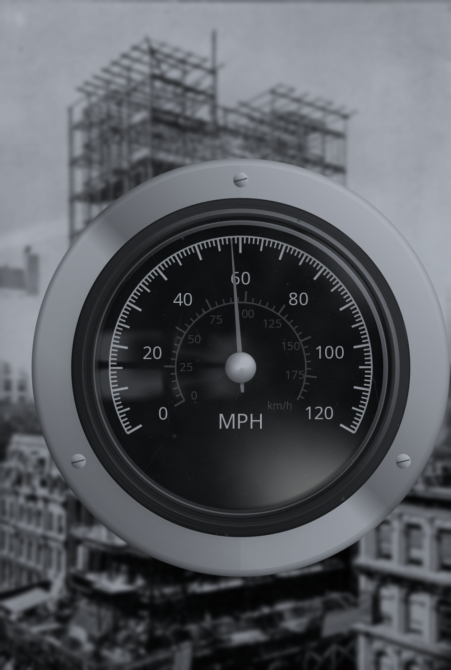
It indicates 58
